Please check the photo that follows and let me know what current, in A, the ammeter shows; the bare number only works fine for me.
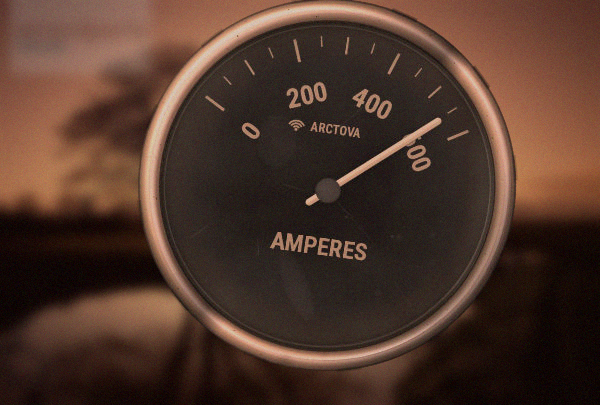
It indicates 550
